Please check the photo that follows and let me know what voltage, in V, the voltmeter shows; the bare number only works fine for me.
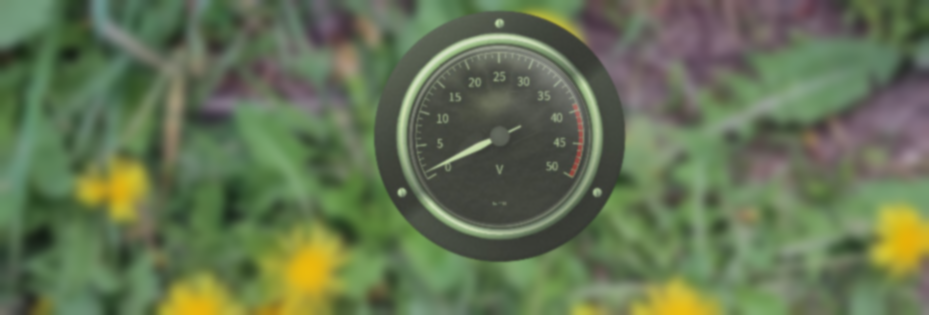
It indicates 1
